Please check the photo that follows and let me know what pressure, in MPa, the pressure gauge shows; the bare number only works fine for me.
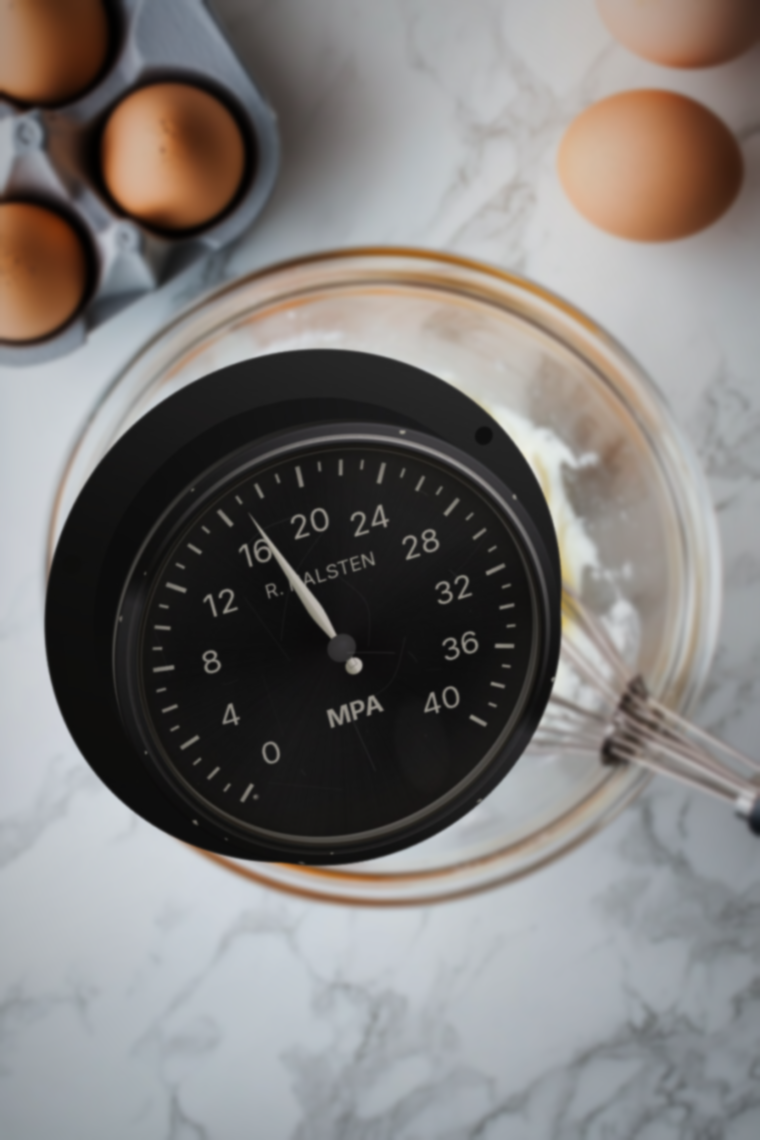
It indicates 17
